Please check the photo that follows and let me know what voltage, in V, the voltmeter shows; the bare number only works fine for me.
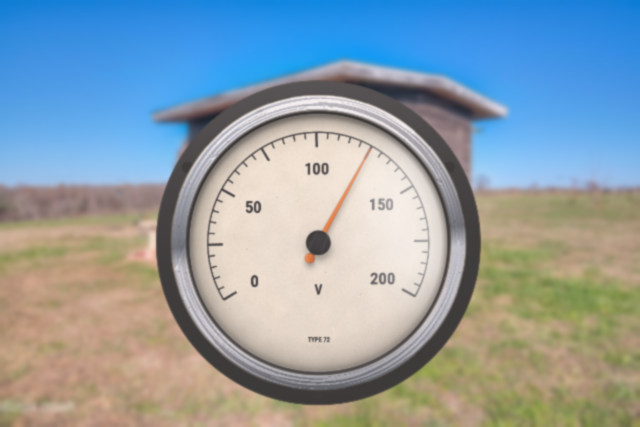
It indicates 125
